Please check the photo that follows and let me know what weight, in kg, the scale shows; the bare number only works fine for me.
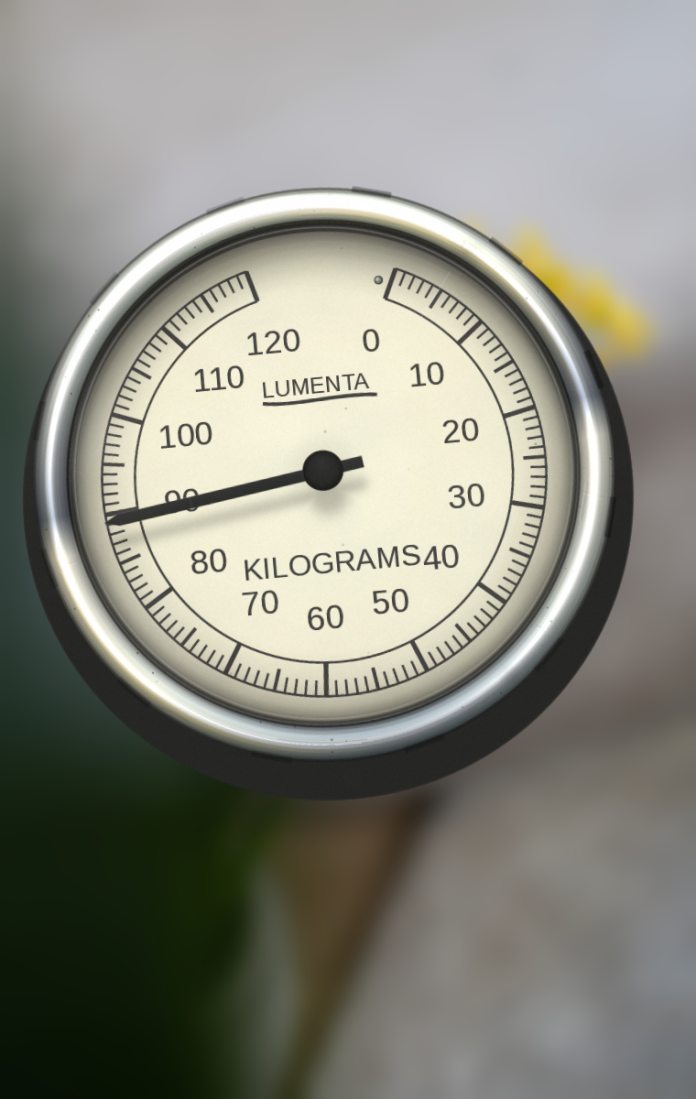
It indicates 89
